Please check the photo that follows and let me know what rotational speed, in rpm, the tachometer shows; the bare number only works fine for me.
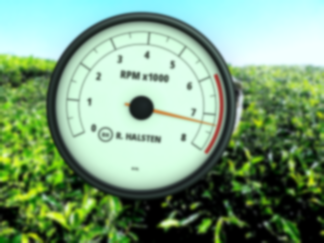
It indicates 7250
